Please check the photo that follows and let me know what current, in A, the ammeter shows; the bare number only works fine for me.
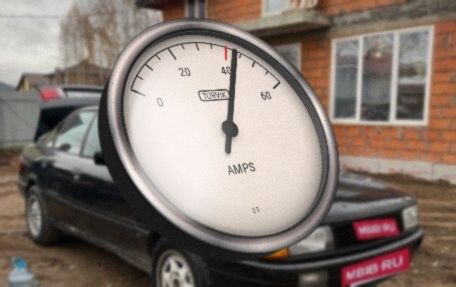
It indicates 42.5
